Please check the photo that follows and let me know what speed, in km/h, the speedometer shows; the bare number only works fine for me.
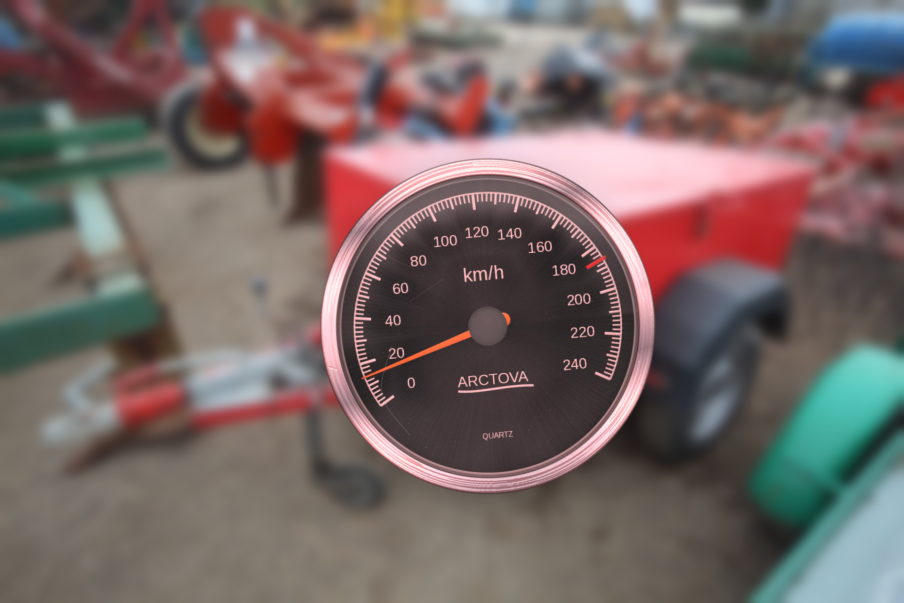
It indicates 14
